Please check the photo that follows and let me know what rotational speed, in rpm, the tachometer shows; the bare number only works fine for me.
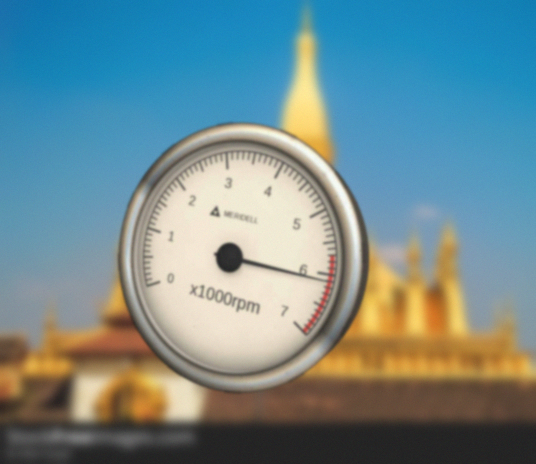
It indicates 6100
